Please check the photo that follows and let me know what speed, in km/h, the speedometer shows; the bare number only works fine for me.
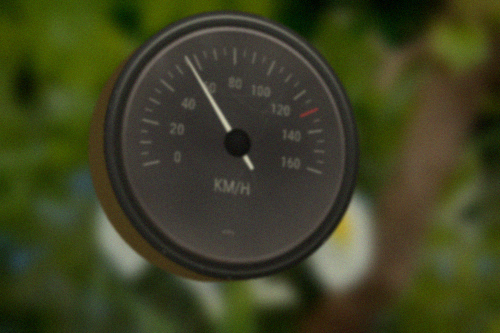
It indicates 55
